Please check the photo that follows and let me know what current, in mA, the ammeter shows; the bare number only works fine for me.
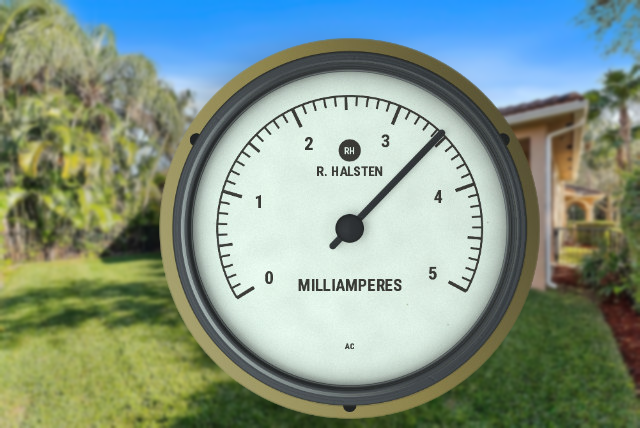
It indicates 3.45
